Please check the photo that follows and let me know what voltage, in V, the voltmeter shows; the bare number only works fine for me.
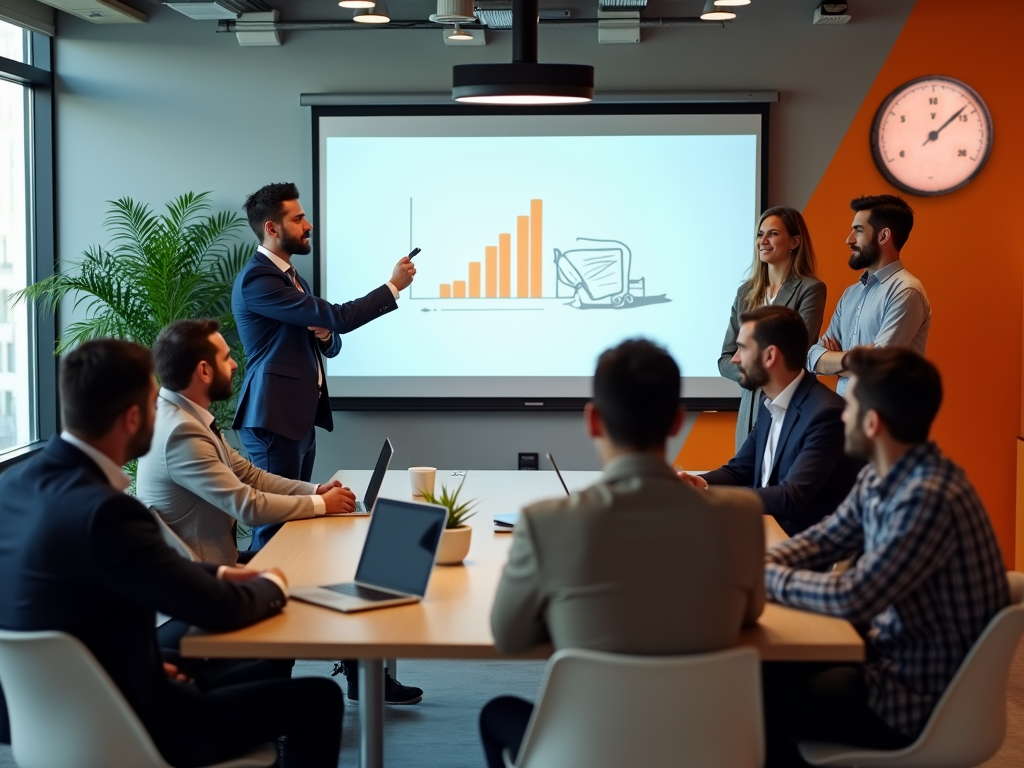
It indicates 14
